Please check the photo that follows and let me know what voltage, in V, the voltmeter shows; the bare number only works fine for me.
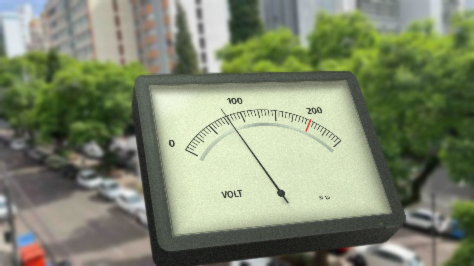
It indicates 75
